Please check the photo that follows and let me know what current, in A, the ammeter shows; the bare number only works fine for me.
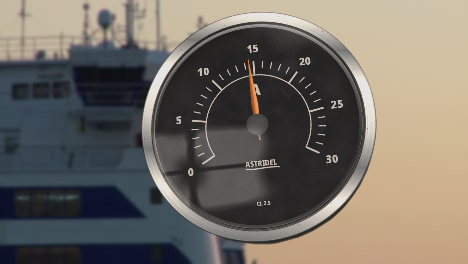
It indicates 14.5
